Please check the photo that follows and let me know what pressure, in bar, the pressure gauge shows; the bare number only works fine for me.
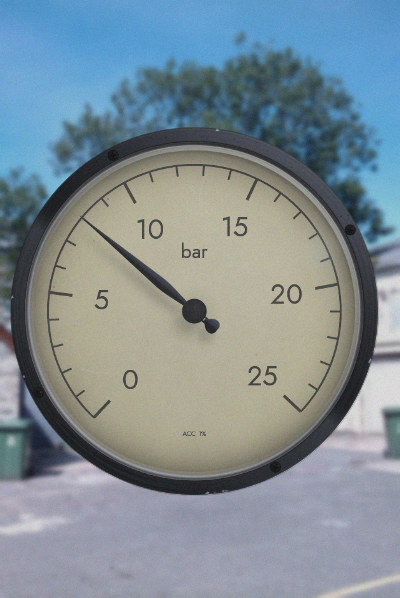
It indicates 8
